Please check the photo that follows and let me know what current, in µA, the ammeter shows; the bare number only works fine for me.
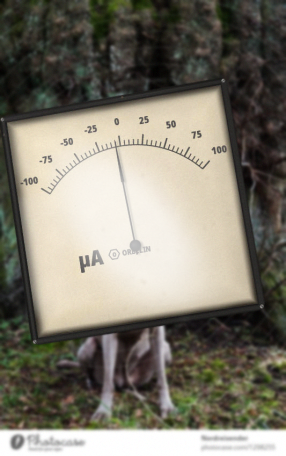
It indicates -5
